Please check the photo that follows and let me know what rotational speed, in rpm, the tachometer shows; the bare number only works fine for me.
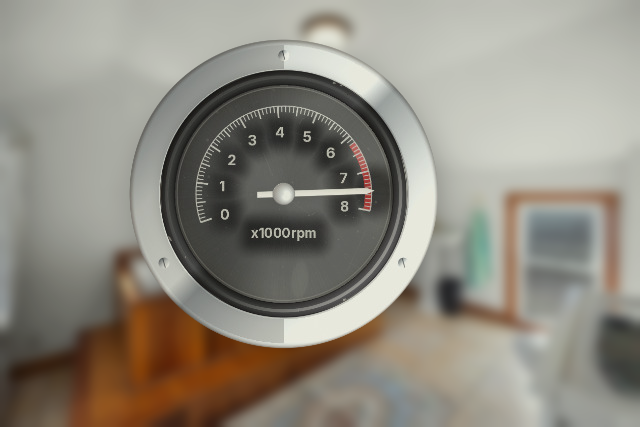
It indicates 7500
